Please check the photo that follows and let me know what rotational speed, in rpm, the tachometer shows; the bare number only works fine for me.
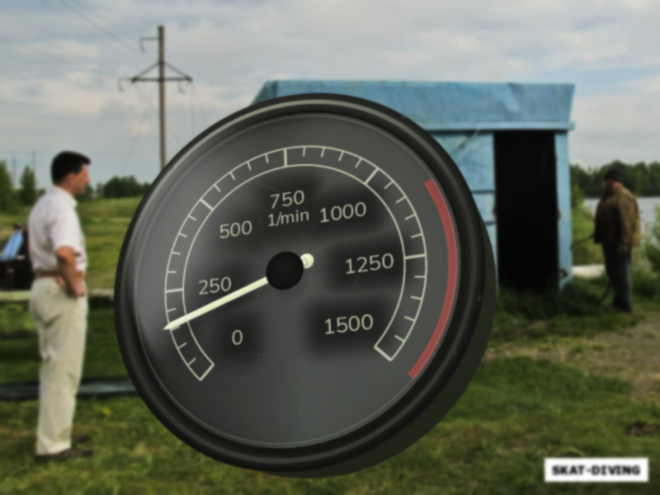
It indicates 150
